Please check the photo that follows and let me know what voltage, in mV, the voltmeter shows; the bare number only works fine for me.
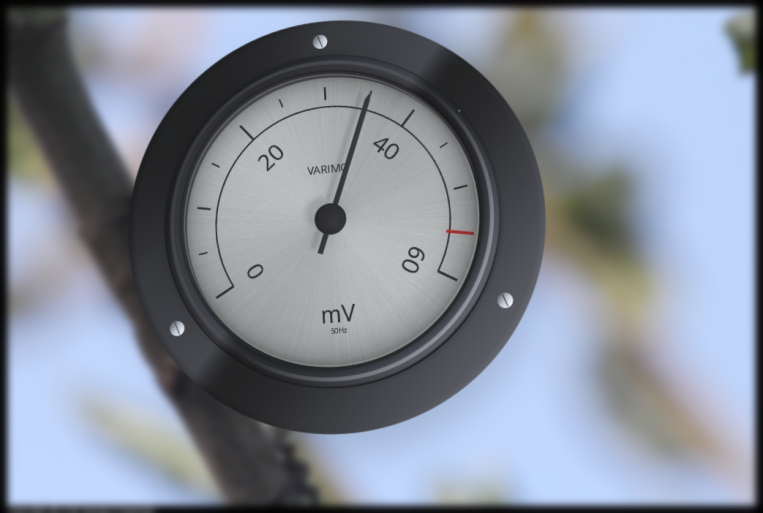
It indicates 35
